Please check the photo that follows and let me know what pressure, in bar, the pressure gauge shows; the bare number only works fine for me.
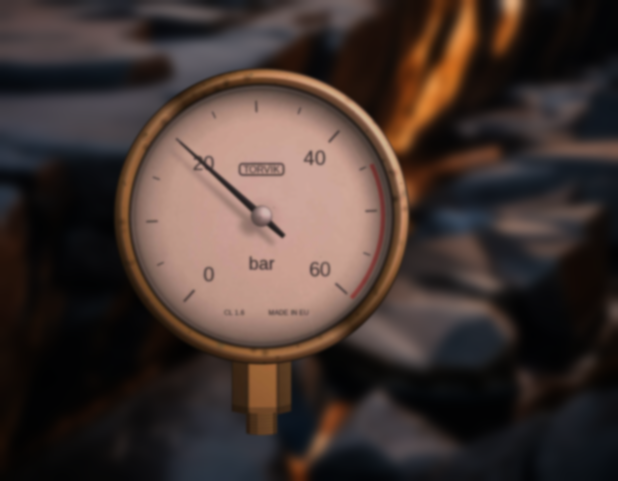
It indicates 20
